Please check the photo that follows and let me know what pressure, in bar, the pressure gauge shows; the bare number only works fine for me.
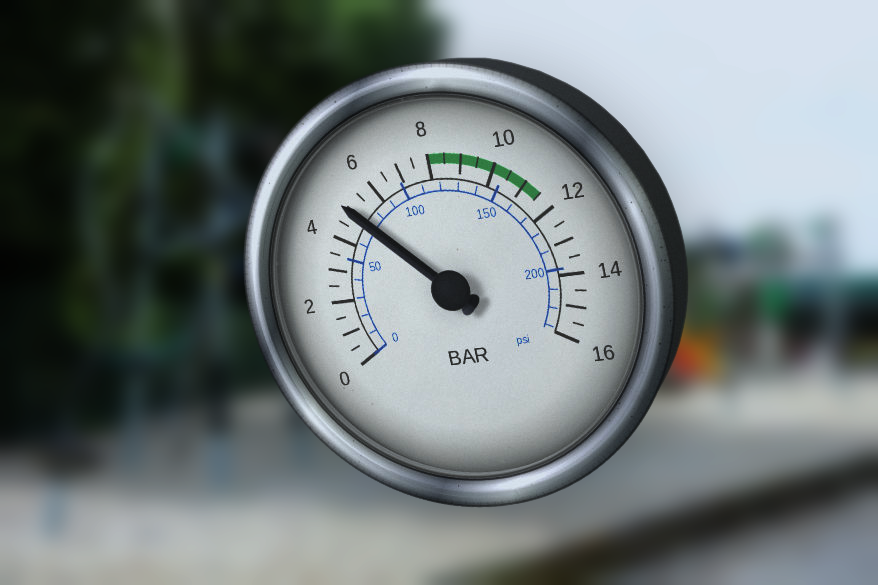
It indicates 5
